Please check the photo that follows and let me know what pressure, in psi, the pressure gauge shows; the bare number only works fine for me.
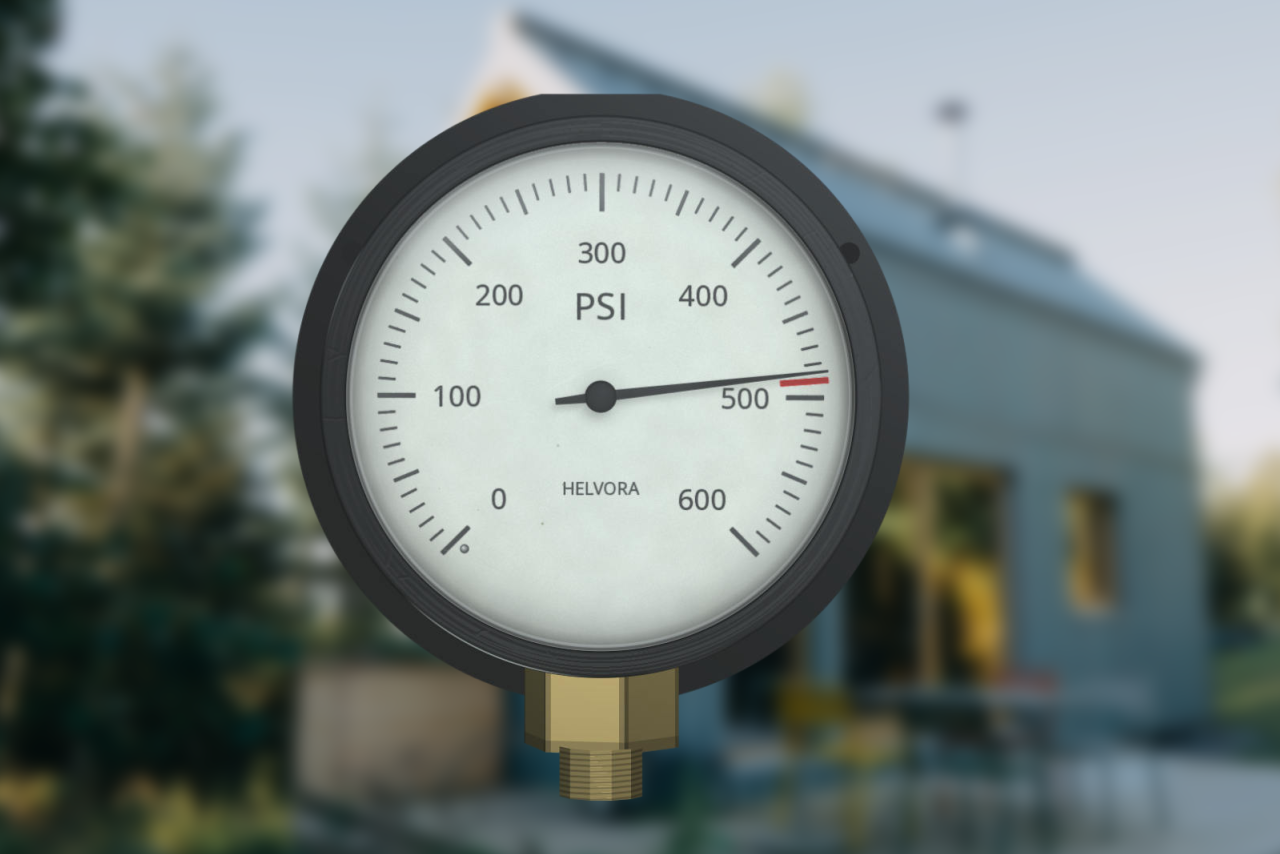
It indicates 485
